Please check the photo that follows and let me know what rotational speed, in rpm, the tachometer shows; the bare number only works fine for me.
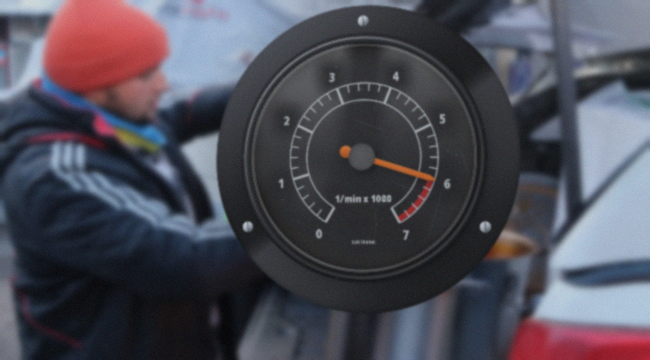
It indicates 6000
